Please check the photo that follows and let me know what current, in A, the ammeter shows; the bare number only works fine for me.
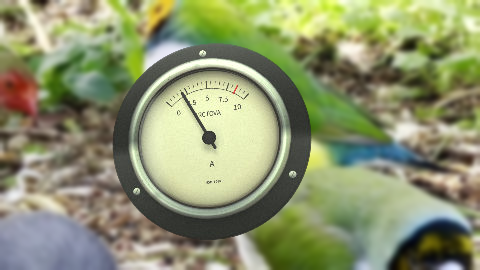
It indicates 2
